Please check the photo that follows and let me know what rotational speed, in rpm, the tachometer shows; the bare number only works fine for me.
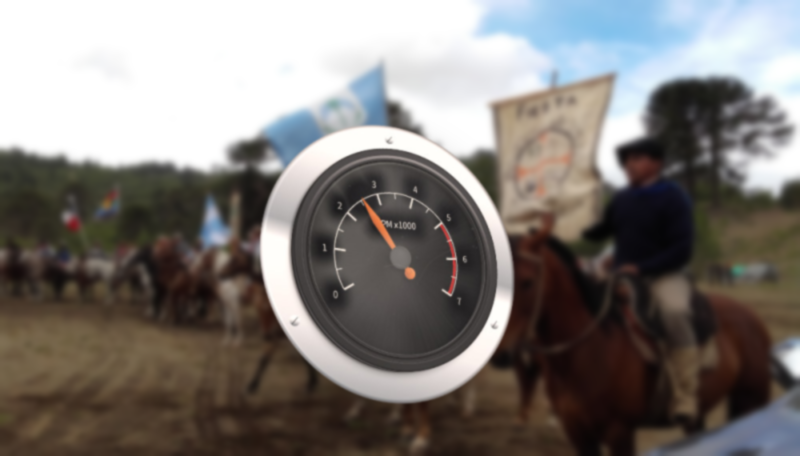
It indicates 2500
